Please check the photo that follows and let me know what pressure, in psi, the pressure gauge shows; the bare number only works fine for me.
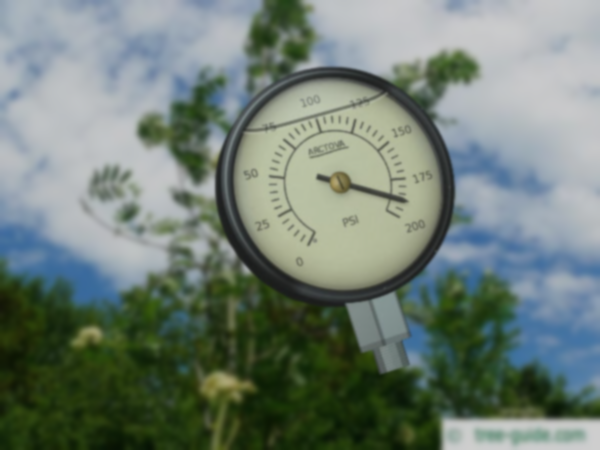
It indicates 190
